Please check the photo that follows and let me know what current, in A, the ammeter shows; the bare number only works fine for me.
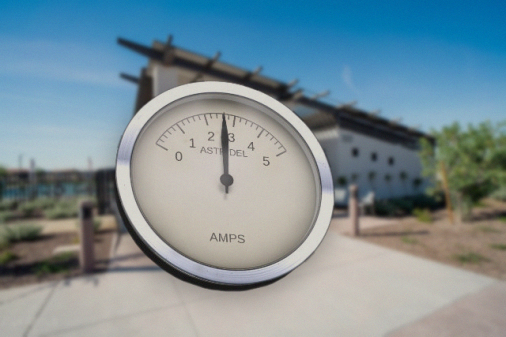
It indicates 2.6
